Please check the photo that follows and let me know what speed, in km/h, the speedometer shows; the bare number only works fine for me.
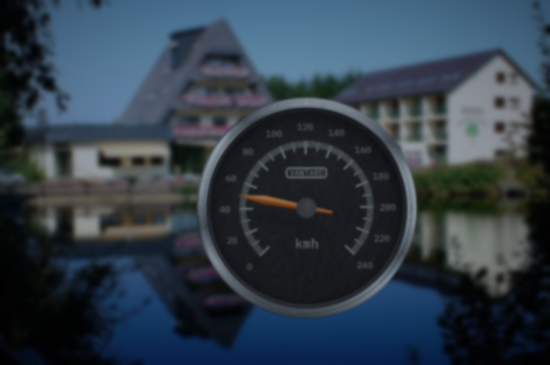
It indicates 50
